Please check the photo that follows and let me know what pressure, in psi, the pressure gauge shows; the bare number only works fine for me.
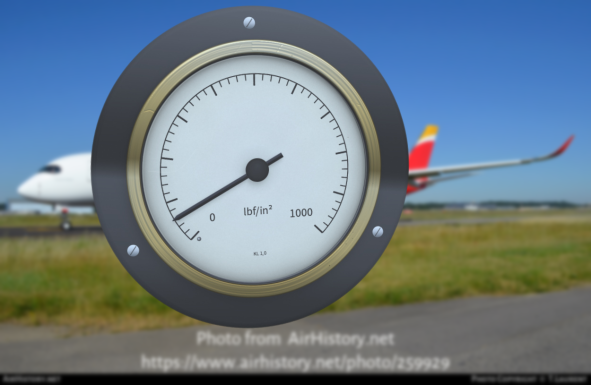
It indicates 60
